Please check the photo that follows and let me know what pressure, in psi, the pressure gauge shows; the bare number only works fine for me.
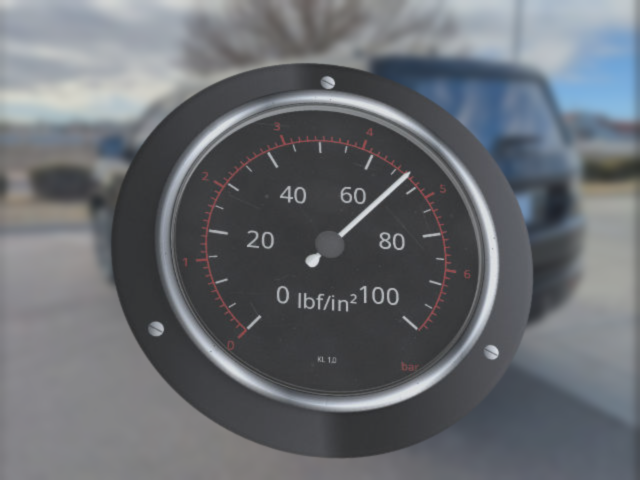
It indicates 67.5
